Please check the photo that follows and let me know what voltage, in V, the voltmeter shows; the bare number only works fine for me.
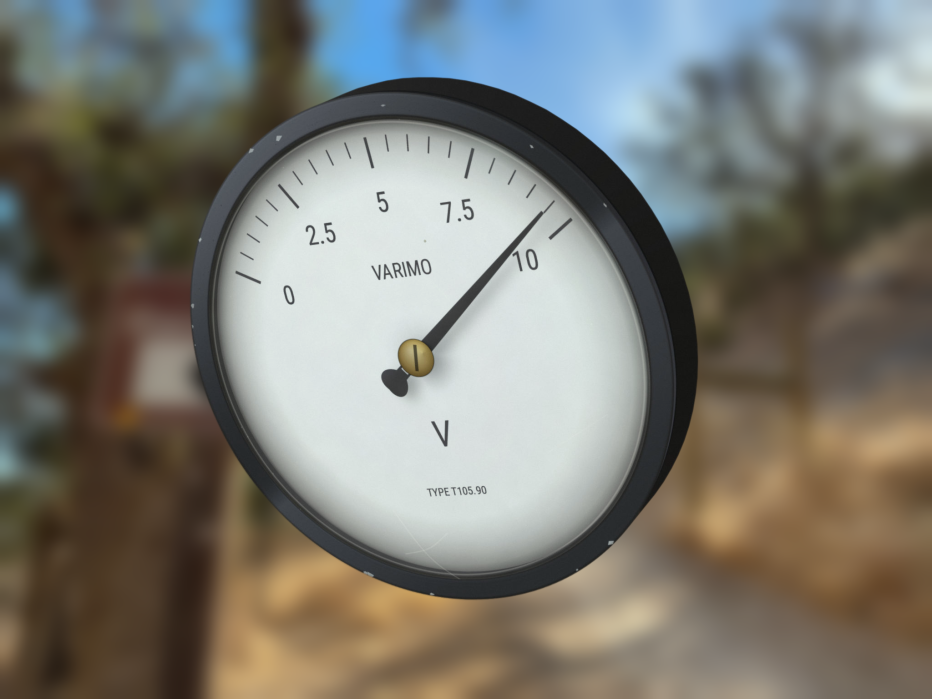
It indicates 9.5
